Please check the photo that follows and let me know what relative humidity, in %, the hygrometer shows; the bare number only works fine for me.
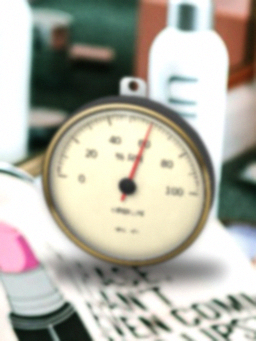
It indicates 60
